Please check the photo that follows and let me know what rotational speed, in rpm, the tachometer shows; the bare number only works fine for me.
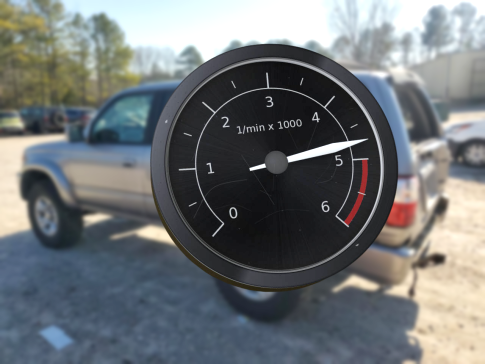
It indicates 4750
